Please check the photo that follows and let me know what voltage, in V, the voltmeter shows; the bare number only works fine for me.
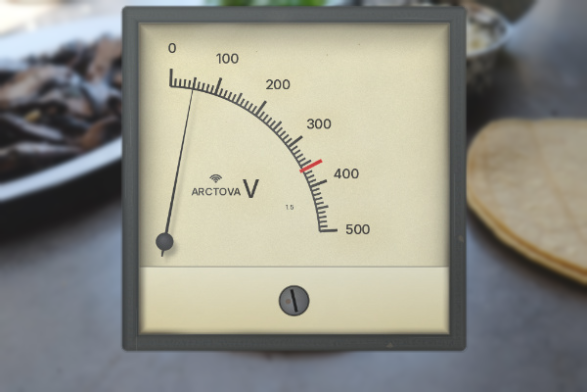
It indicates 50
